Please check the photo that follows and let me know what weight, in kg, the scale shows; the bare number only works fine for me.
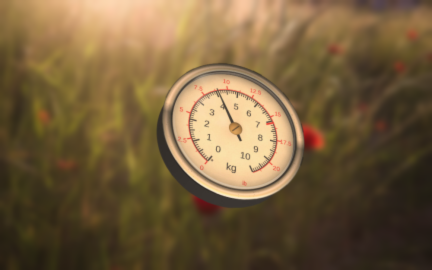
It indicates 4
